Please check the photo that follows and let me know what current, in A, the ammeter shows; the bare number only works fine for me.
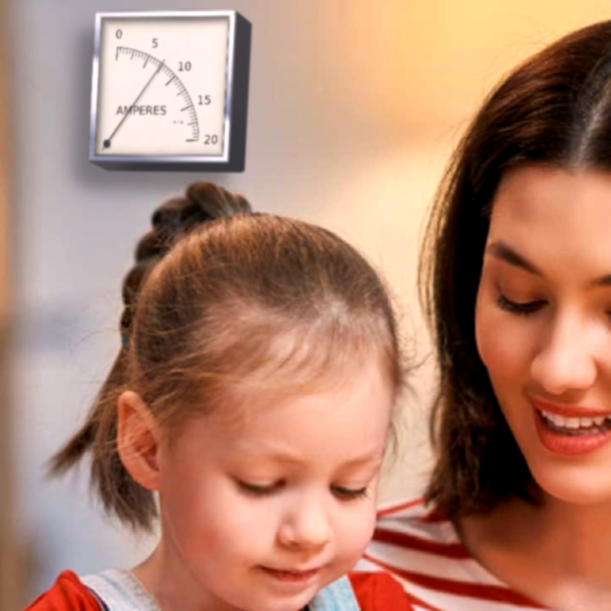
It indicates 7.5
